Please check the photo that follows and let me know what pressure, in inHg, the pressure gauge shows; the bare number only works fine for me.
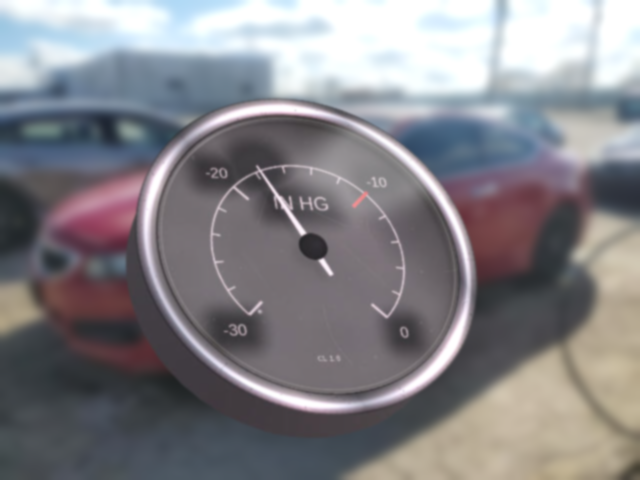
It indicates -18
